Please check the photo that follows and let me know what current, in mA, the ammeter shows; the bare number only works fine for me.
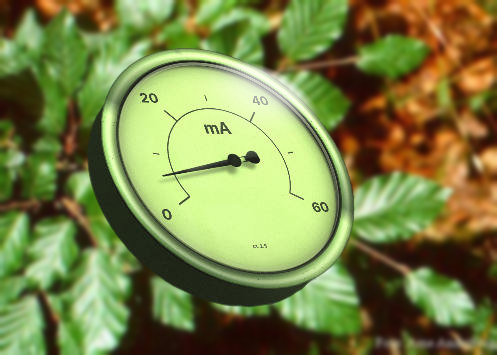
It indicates 5
